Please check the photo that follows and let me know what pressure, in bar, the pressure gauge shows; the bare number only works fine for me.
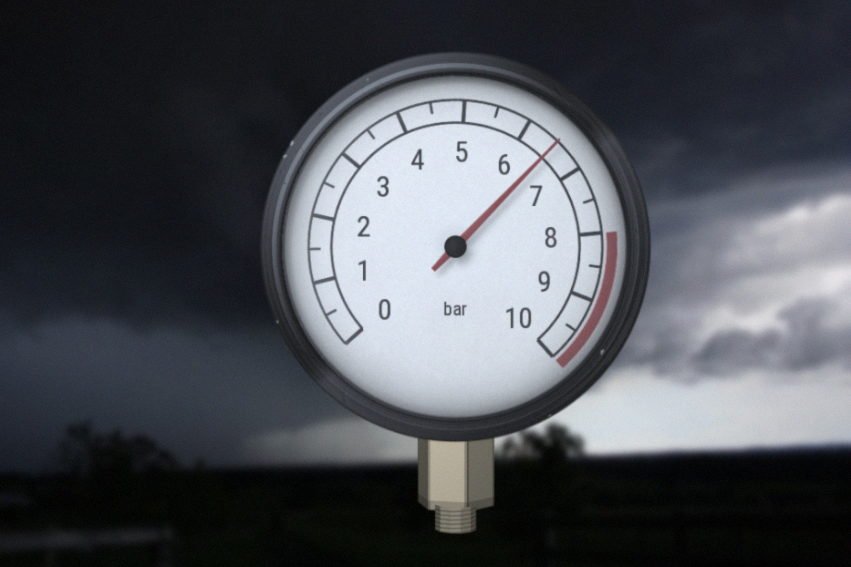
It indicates 6.5
